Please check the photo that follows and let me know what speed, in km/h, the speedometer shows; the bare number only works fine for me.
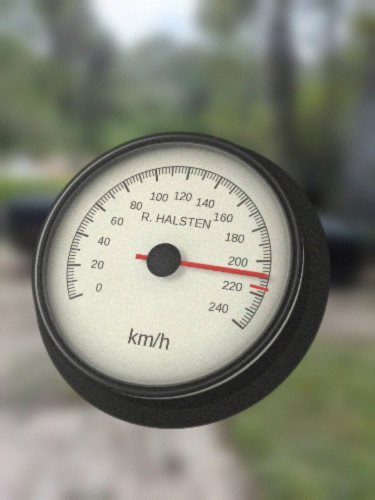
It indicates 210
